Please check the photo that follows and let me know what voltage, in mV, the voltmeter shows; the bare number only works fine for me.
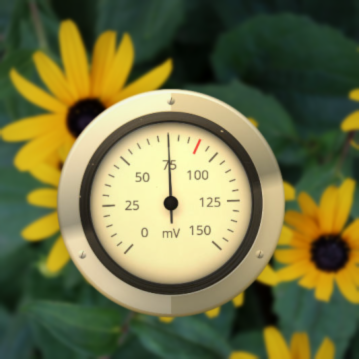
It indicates 75
